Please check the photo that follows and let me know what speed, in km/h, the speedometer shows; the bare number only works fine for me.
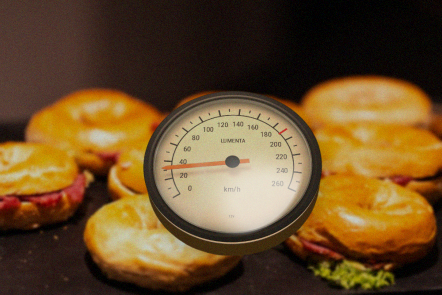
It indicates 30
